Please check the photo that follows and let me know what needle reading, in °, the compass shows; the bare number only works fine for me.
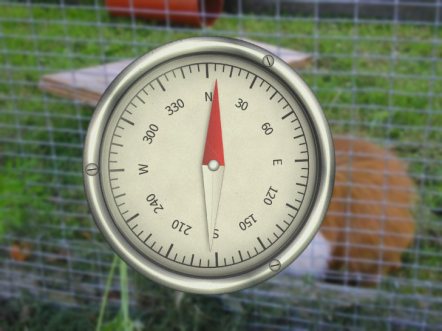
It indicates 5
